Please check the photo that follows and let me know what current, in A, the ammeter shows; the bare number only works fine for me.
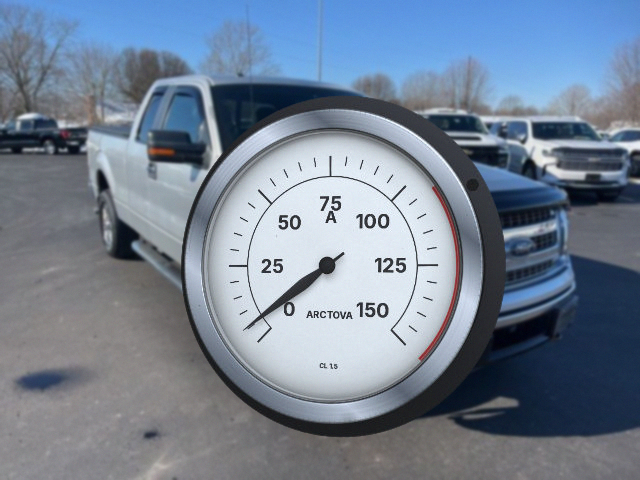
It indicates 5
